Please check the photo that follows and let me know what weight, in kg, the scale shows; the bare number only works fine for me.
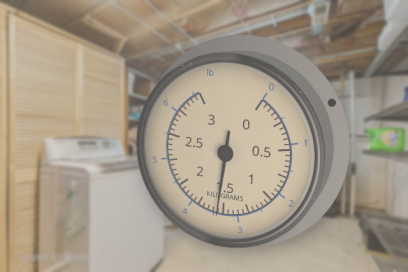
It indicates 1.55
